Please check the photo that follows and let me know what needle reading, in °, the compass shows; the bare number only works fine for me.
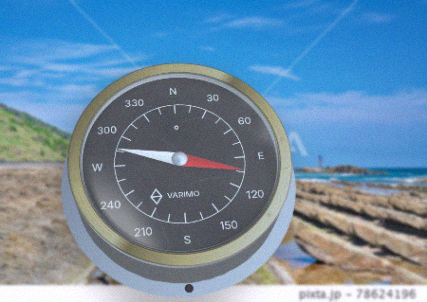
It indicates 105
